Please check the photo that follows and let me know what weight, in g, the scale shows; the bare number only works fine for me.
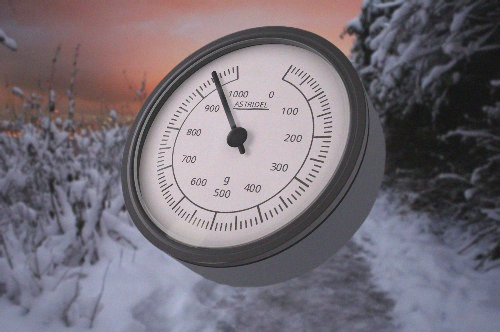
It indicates 950
